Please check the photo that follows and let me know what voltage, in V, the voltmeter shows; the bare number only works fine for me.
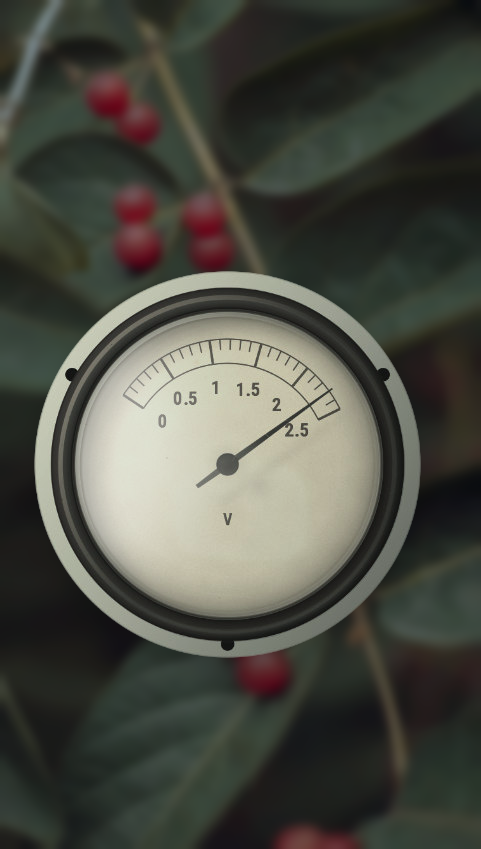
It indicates 2.3
